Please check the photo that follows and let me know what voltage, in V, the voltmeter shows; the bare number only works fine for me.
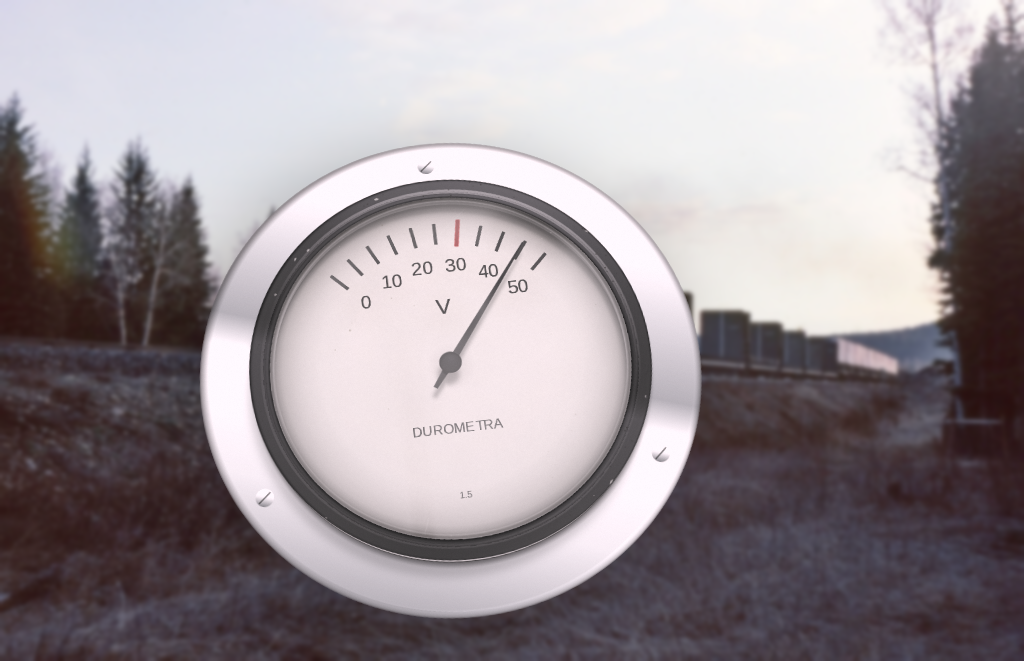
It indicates 45
